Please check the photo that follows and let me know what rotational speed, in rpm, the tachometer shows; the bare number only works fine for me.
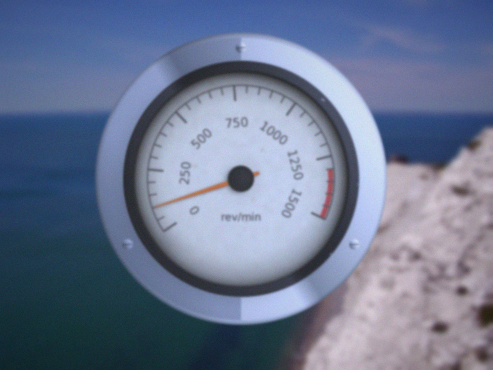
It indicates 100
